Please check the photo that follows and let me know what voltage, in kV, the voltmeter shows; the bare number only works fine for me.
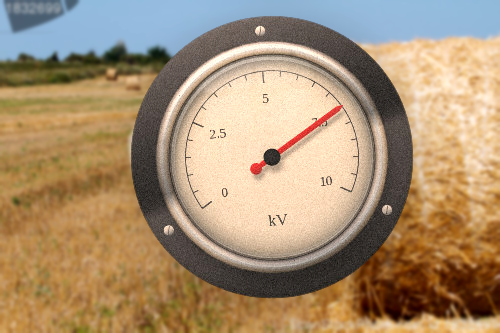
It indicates 7.5
